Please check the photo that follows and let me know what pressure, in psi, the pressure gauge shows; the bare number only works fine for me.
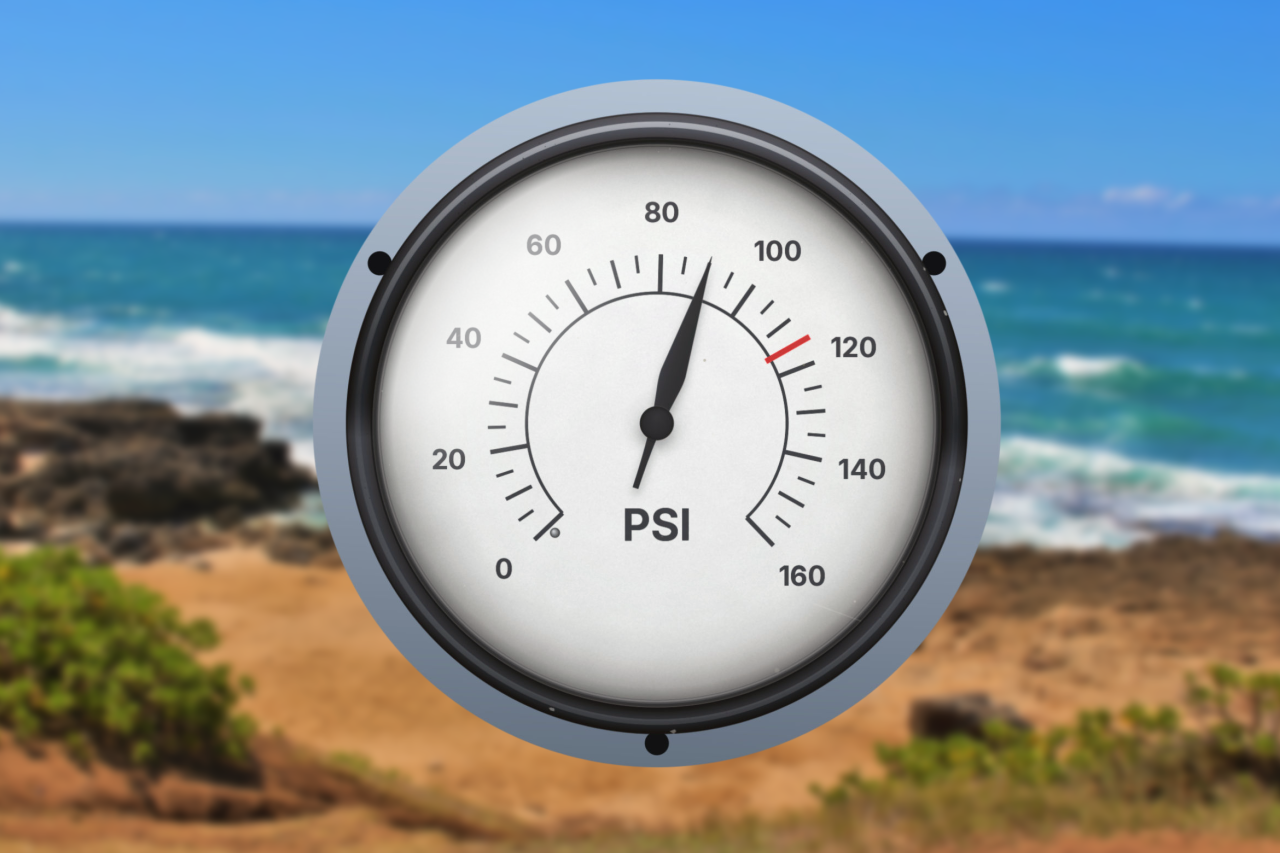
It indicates 90
